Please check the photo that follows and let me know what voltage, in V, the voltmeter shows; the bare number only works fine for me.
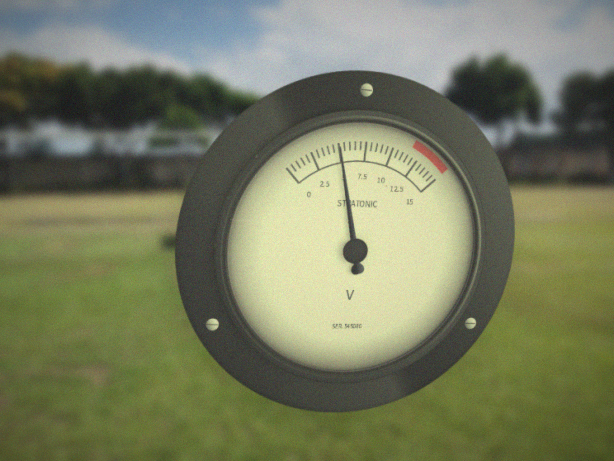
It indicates 5
